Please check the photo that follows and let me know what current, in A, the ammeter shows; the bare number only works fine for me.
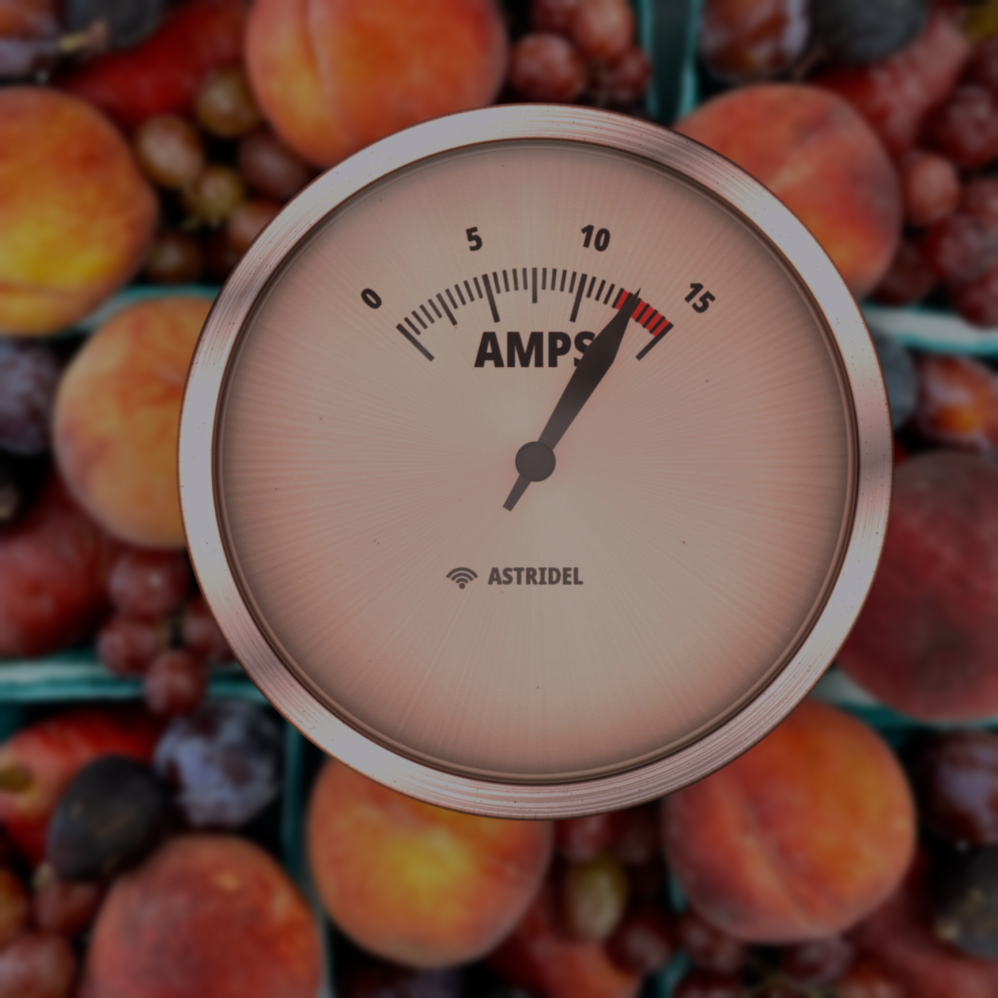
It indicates 12.75
